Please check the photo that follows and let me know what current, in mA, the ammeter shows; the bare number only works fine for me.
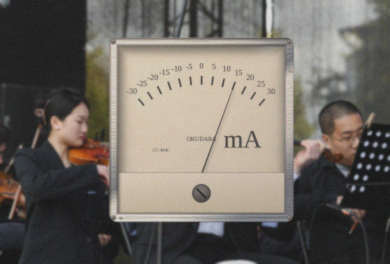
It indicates 15
